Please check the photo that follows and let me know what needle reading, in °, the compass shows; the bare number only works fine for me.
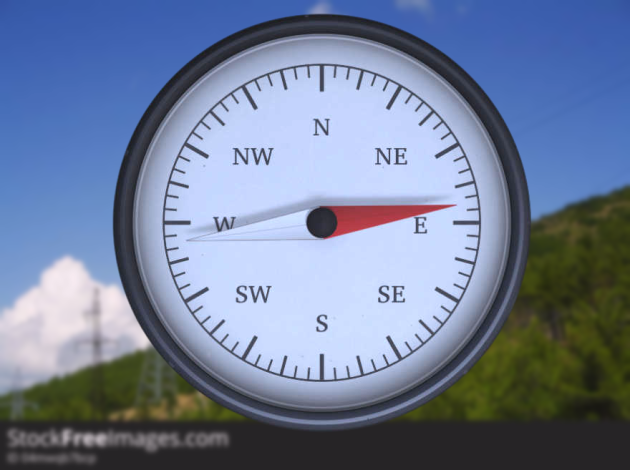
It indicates 82.5
